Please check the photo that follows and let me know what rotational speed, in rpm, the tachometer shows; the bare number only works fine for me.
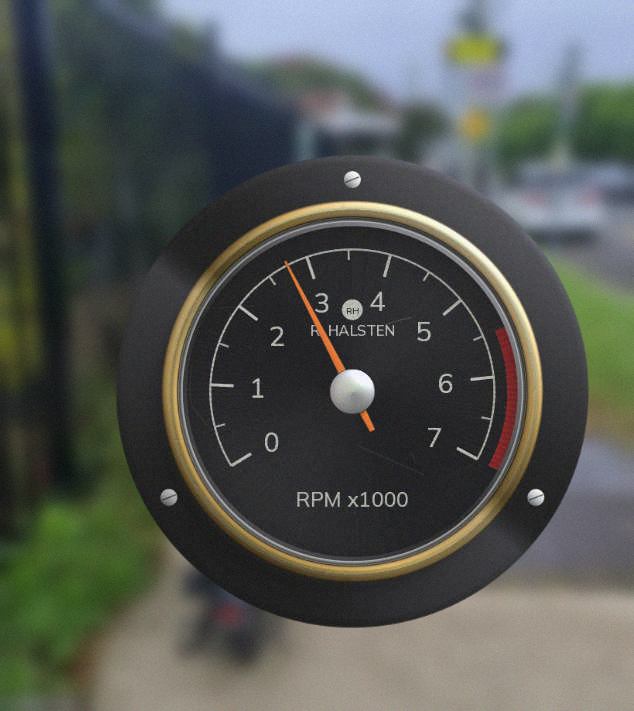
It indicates 2750
